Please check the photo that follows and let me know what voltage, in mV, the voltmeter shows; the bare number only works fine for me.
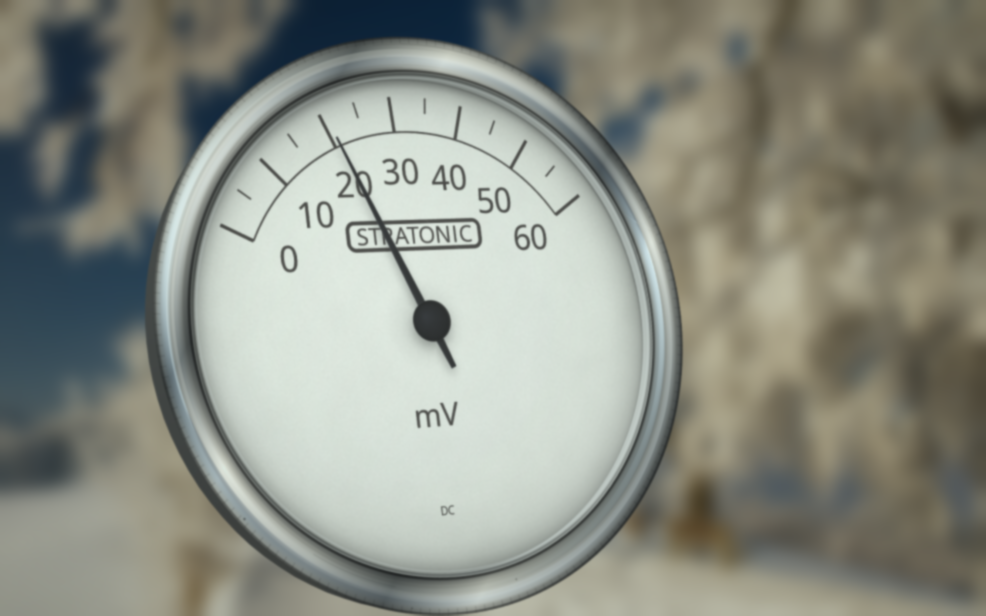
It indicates 20
